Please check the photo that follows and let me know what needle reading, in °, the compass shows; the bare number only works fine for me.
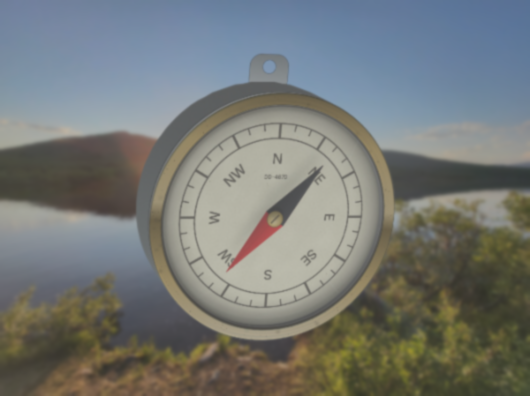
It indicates 220
